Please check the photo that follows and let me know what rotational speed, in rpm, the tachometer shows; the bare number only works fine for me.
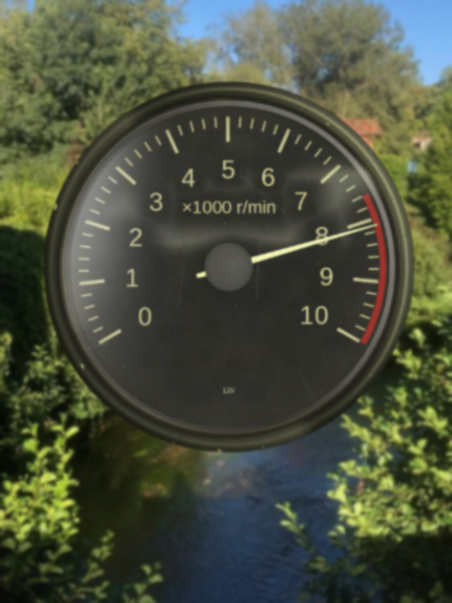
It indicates 8100
